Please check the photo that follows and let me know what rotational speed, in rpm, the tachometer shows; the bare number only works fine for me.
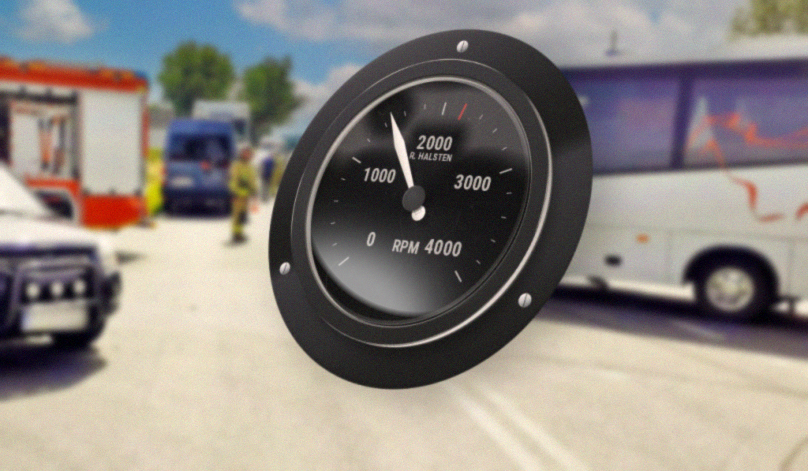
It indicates 1500
